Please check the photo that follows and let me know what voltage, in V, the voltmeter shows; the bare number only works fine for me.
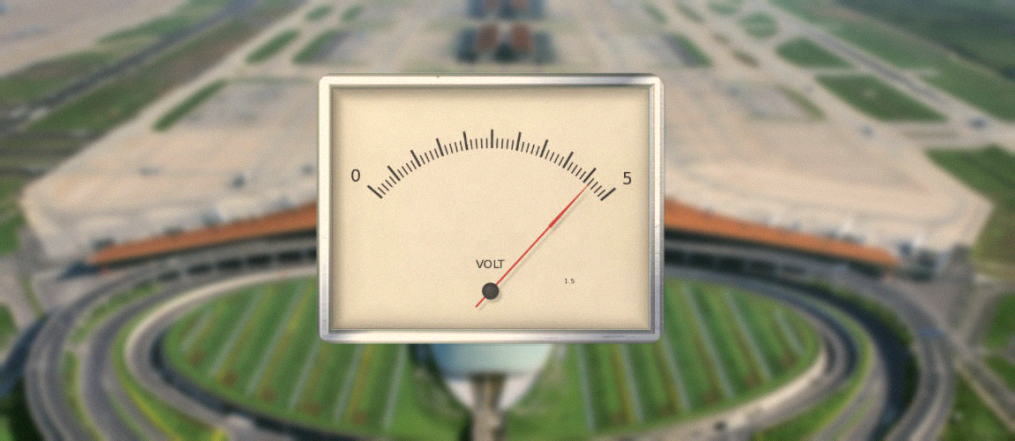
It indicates 4.6
